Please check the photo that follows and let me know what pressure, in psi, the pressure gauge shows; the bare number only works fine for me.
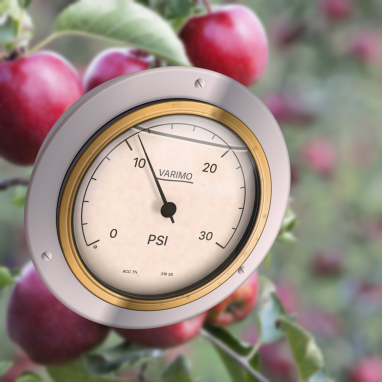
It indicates 11
